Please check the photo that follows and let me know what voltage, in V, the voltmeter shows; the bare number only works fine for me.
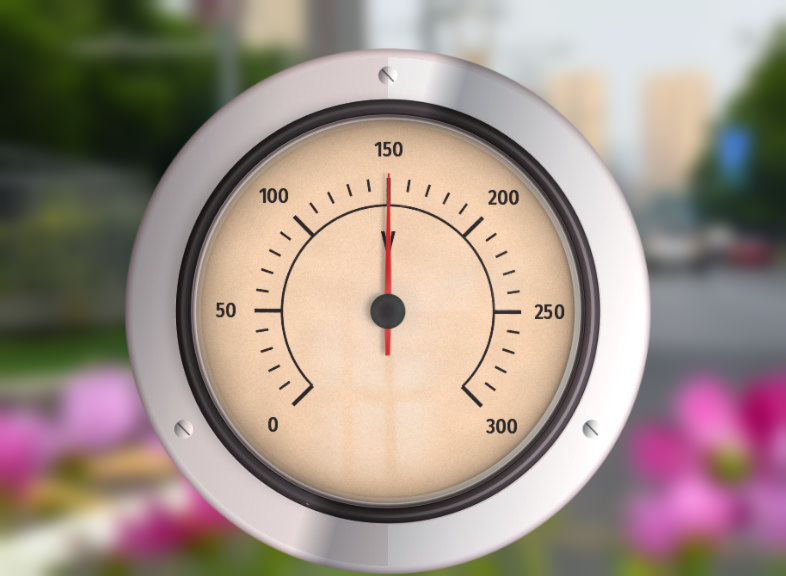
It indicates 150
